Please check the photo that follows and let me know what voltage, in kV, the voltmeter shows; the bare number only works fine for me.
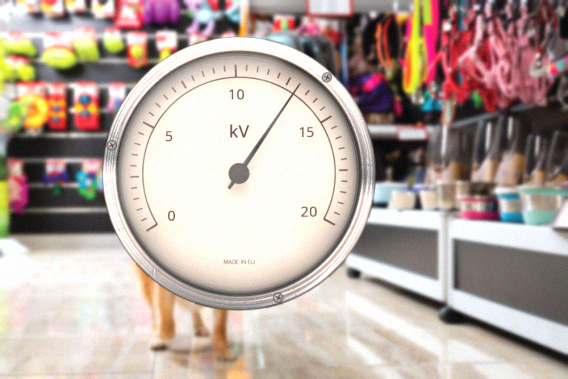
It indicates 13
